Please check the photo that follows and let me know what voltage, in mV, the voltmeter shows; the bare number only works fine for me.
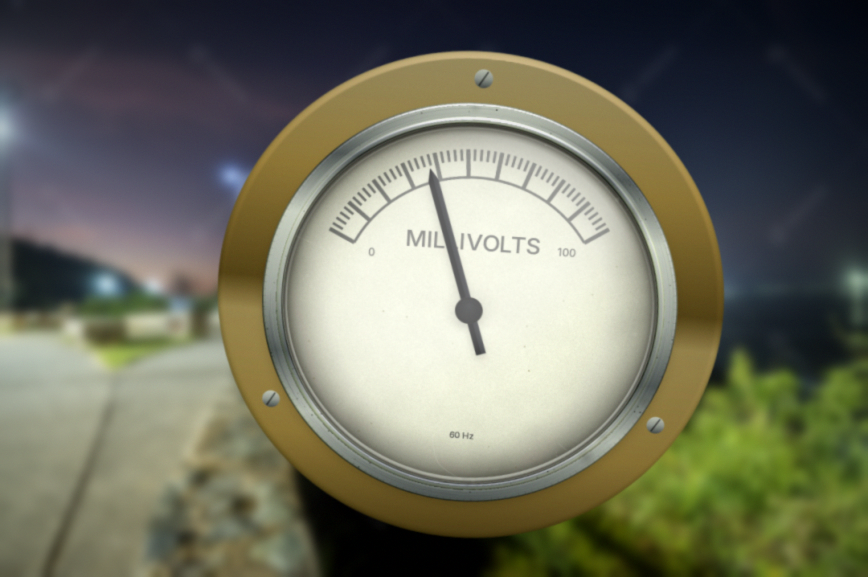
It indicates 38
